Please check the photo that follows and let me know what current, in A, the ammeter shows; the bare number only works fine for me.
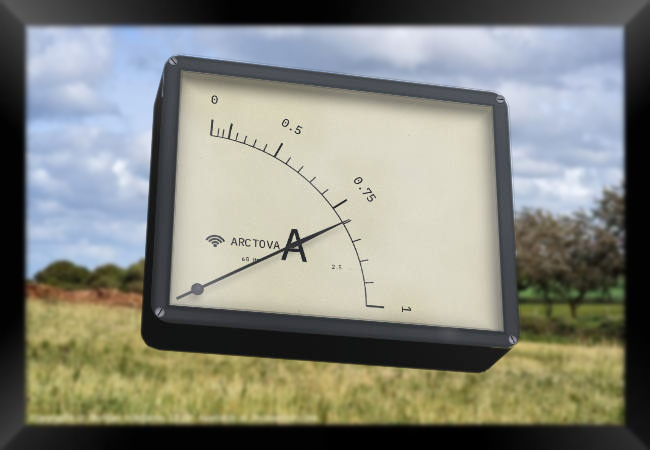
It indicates 0.8
